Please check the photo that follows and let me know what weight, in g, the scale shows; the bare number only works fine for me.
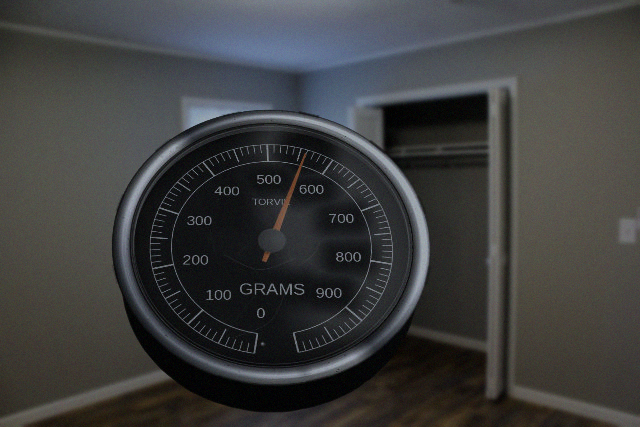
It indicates 560
